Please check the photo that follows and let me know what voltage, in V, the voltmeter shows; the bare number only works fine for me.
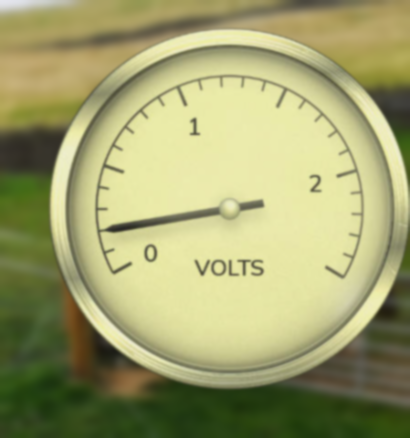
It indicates 0.2
